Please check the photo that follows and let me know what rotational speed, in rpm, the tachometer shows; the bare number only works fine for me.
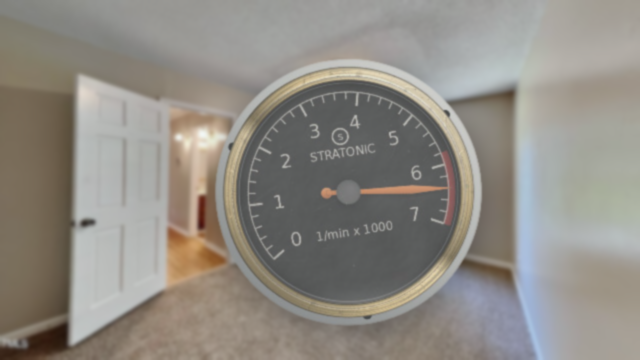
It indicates 6400
